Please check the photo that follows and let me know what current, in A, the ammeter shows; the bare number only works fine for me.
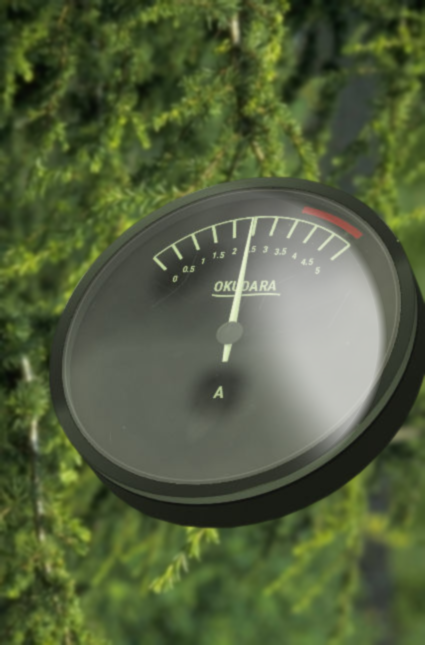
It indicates 2.5
